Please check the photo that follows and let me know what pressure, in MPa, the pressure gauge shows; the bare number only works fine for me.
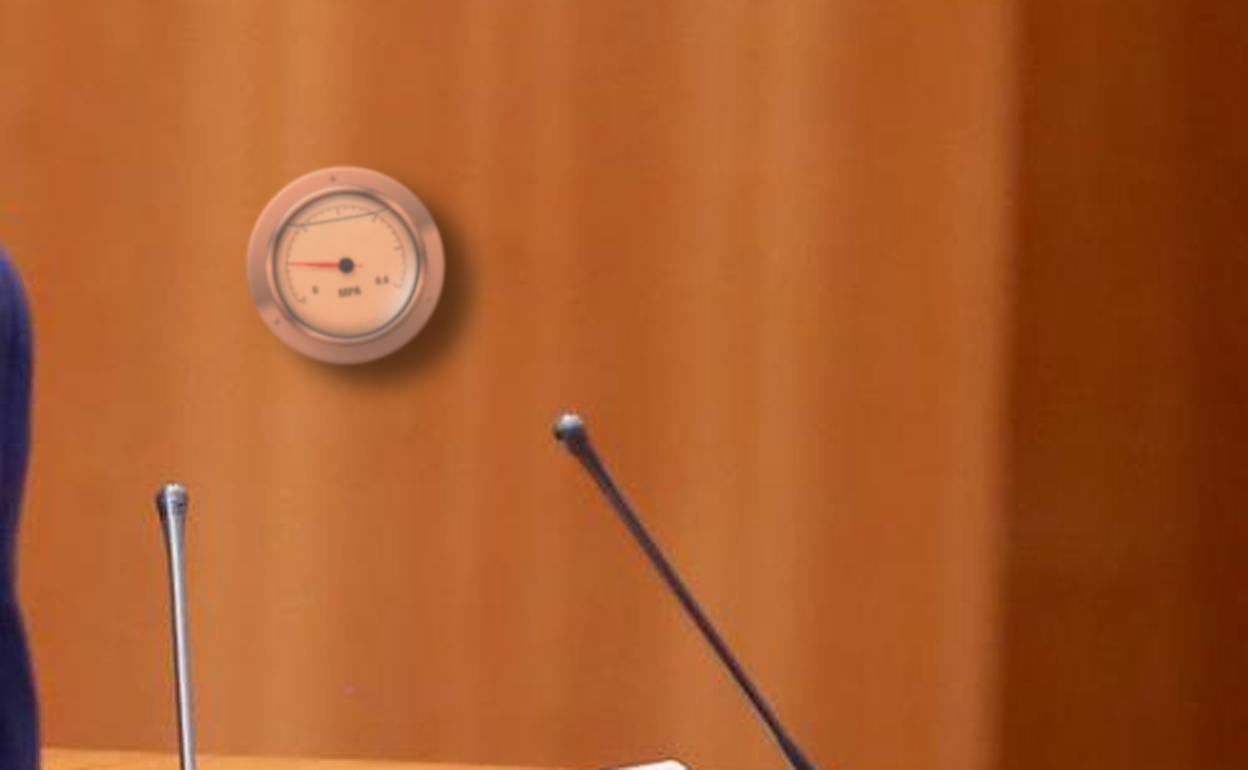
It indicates 0.1
